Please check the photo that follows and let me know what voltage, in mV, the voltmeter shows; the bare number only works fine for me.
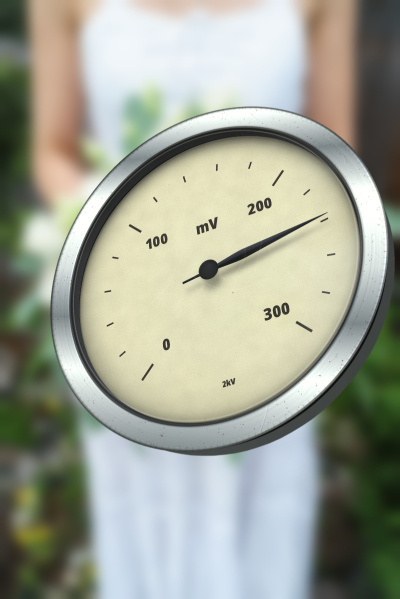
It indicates 240
